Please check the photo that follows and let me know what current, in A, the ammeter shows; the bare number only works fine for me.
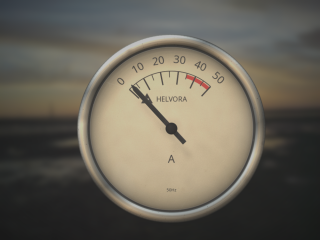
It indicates 2.5
